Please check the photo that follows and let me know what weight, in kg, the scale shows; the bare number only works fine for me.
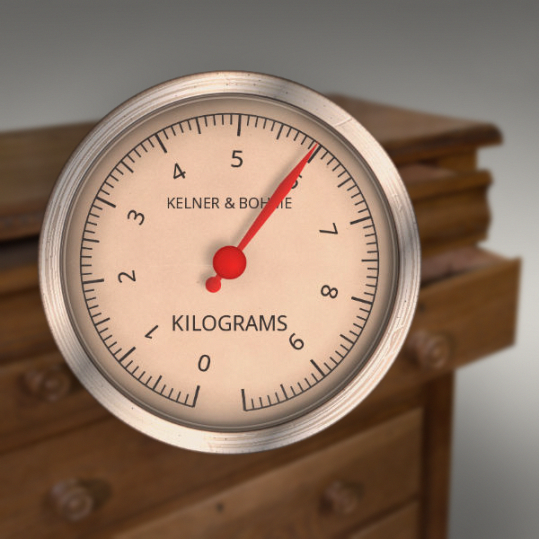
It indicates 5.95
